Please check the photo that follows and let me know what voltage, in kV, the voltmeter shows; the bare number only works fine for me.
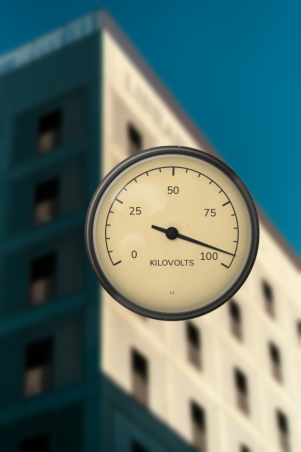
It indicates 95
